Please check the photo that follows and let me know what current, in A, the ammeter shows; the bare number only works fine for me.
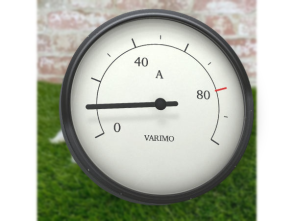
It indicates 10
